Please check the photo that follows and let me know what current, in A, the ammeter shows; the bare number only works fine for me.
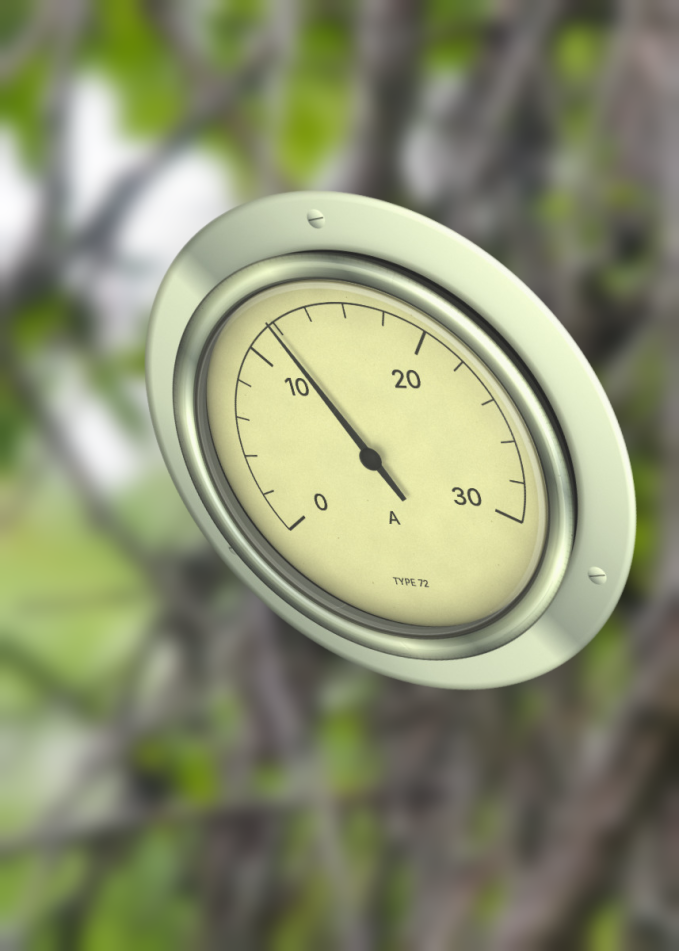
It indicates 12
